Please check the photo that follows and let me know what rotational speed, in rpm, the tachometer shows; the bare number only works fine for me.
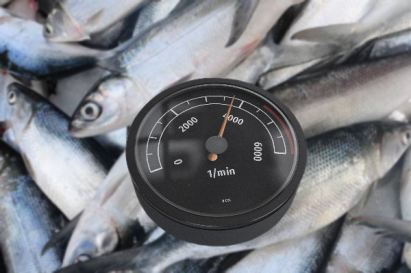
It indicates 3750
